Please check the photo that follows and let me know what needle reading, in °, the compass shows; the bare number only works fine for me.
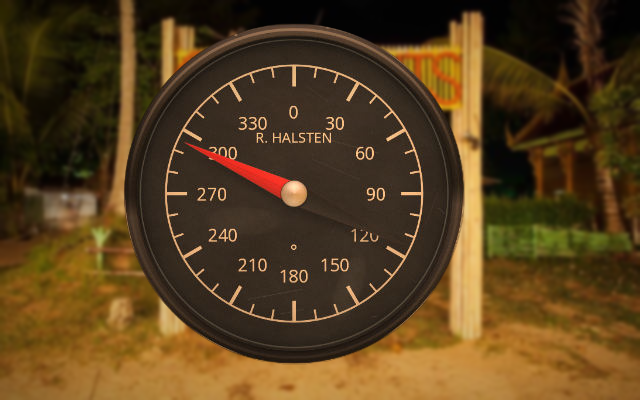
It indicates 295
